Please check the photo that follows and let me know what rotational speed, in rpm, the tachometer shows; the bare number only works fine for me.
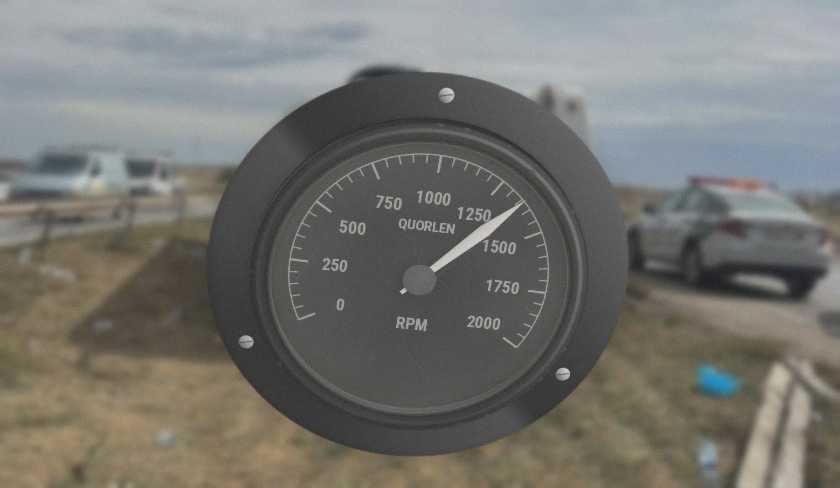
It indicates 1350
